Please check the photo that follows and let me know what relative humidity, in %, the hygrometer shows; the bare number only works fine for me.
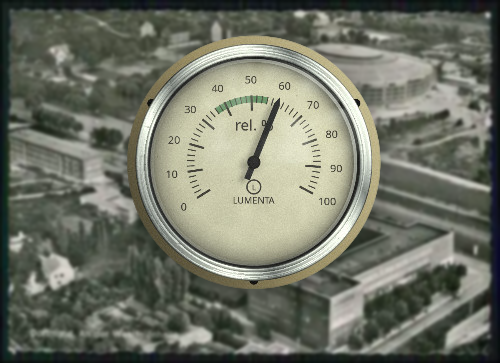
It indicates 60
